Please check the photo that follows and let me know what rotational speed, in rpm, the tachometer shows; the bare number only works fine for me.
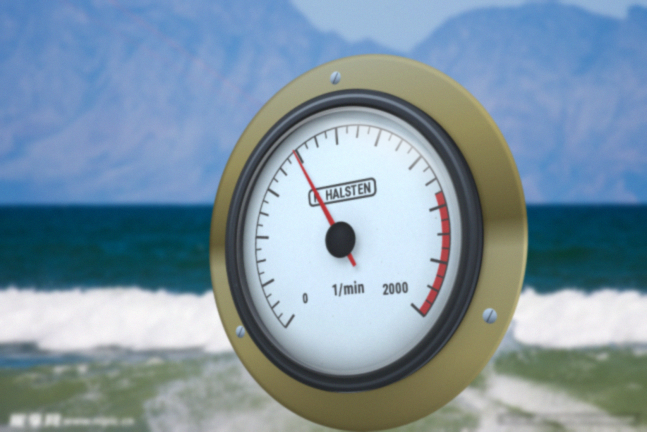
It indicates 800
